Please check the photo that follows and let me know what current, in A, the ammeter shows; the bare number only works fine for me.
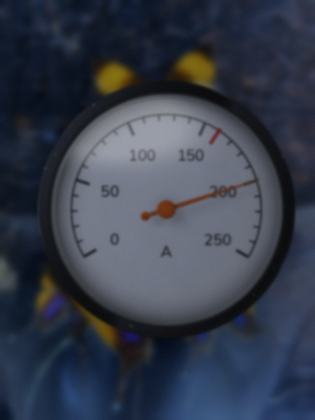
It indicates 200
